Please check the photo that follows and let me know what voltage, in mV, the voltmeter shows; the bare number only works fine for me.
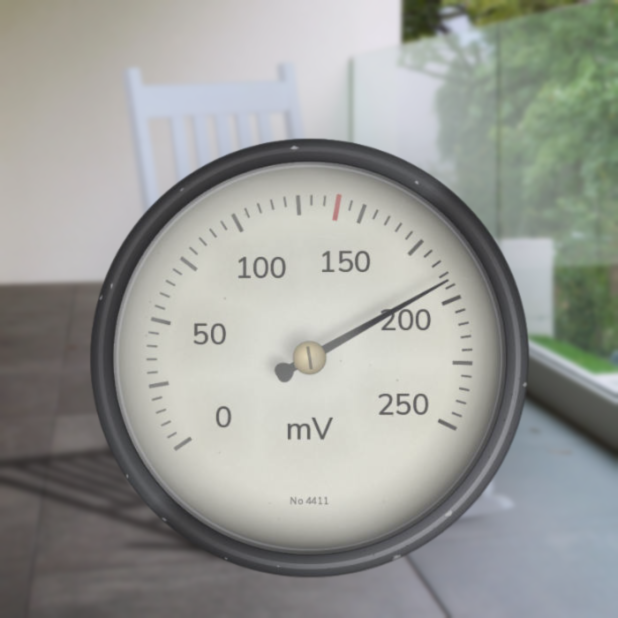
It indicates 192.5
